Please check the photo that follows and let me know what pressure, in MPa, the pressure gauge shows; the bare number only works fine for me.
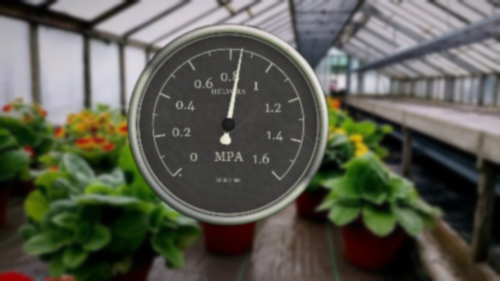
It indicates 0.85
